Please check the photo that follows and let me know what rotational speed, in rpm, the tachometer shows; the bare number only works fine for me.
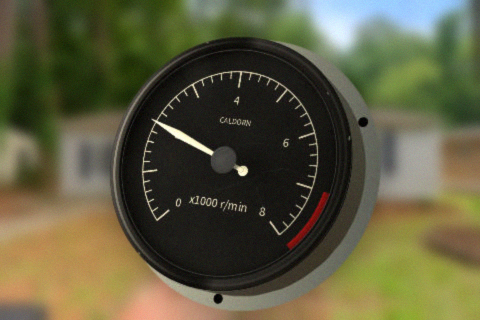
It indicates 2000
